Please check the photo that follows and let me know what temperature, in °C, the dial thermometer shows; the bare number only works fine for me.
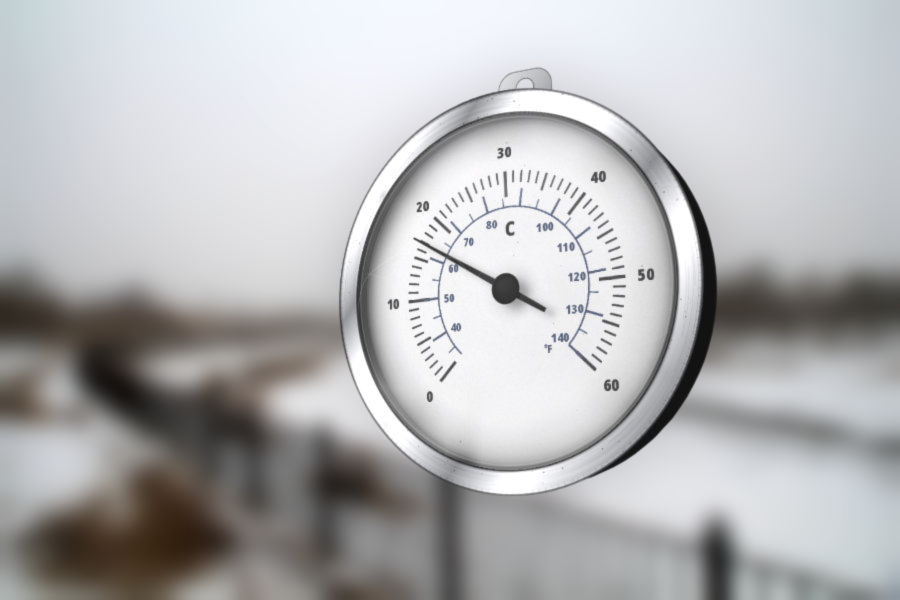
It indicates 17
